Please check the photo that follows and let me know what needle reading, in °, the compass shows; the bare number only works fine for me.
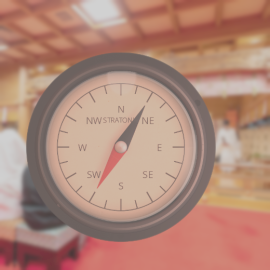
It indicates 210
